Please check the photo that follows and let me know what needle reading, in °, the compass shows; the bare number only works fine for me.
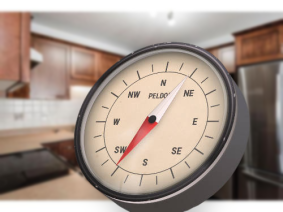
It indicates 210
